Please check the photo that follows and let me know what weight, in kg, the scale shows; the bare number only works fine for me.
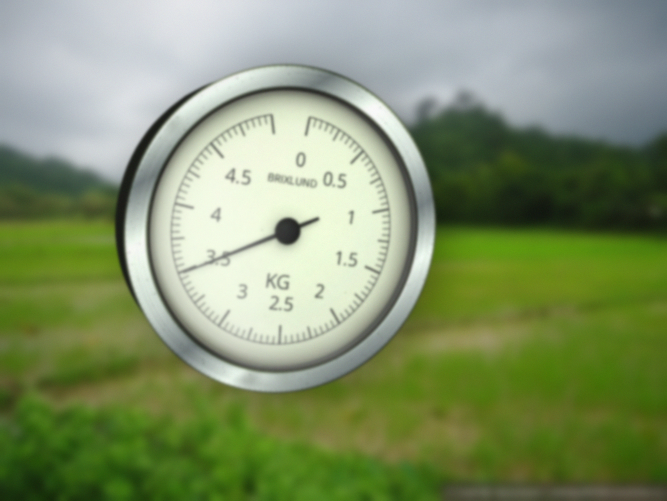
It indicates 3.5
